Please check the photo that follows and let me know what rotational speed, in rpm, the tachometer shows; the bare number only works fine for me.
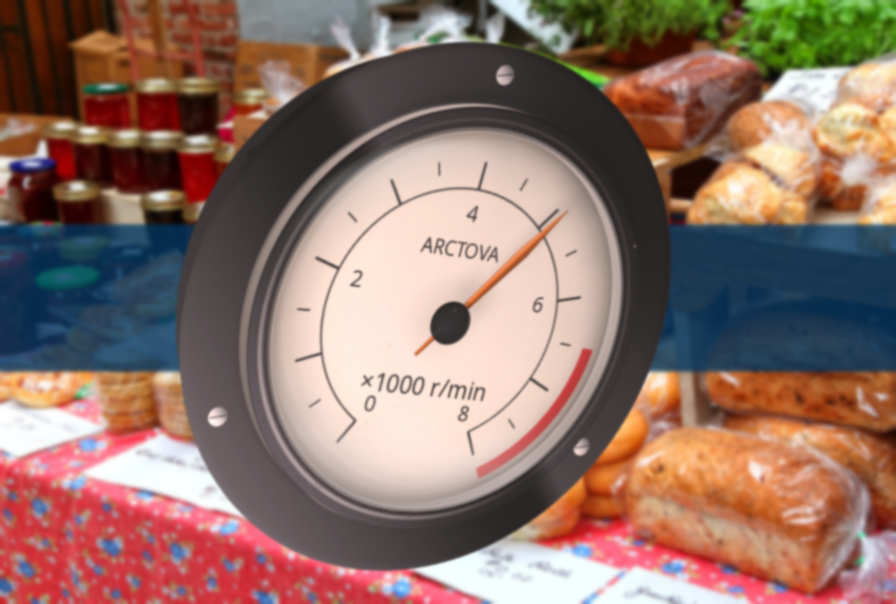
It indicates 5000
